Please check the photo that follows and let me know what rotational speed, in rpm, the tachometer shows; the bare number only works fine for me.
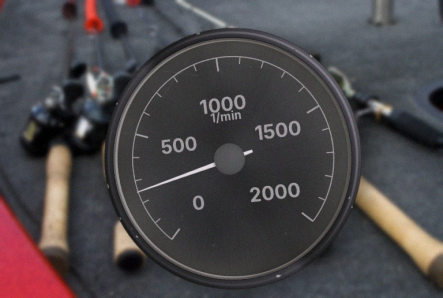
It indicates 250
